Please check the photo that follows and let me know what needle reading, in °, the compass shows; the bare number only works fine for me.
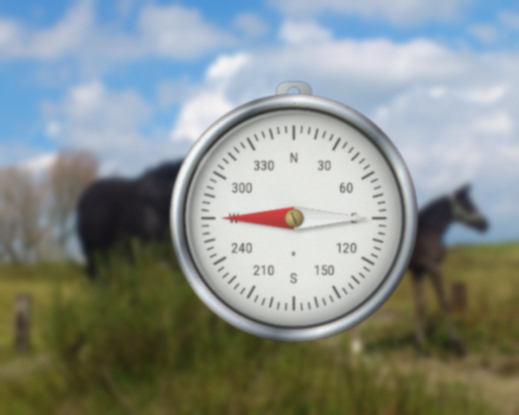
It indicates 270
